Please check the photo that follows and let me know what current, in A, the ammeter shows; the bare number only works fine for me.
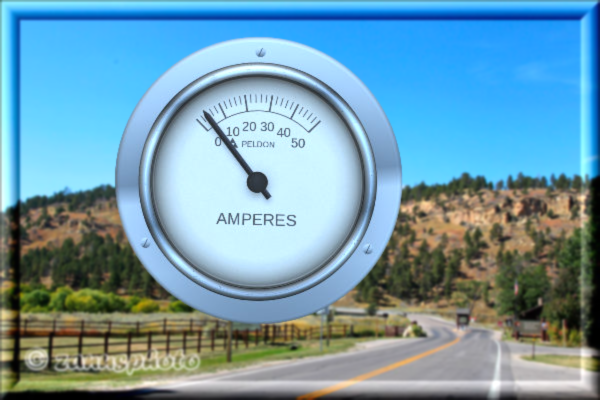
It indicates 4
